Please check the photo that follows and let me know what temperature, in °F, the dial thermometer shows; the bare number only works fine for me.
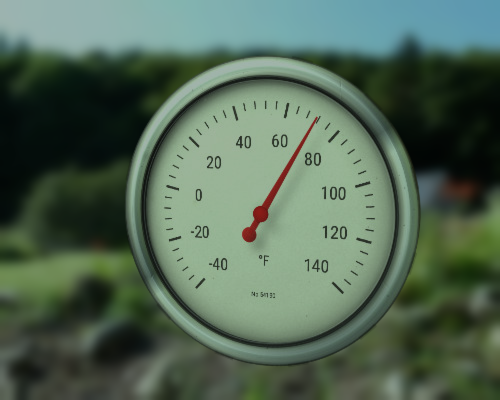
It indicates 72
